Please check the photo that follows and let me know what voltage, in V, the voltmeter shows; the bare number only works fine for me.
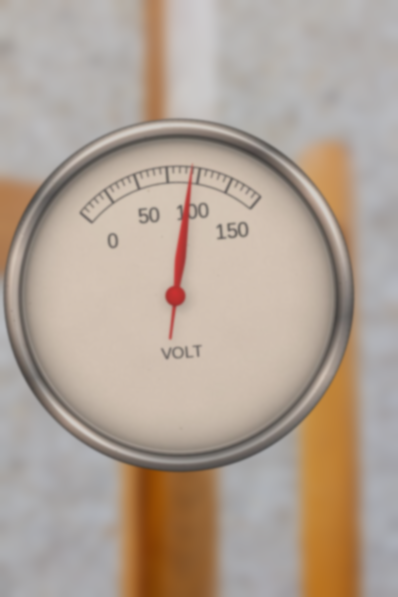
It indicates 95
